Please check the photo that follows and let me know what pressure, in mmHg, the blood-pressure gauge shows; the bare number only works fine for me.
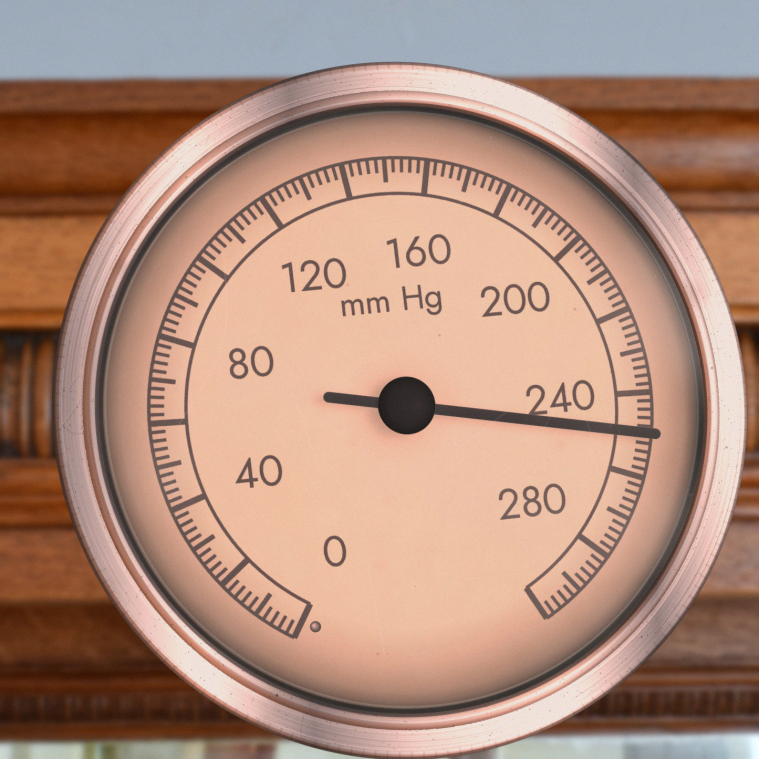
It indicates 250
